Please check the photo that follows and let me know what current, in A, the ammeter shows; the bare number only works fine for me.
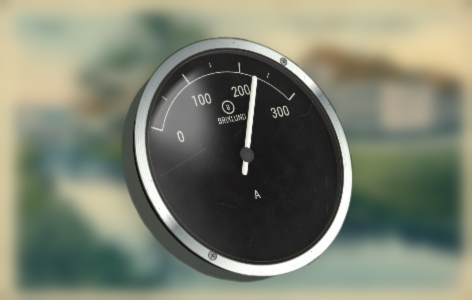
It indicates 225
